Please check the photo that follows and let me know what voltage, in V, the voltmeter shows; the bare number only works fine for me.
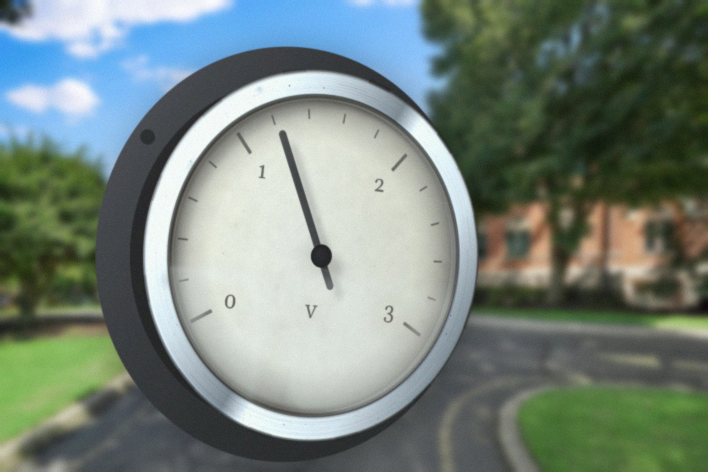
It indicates 1.2
